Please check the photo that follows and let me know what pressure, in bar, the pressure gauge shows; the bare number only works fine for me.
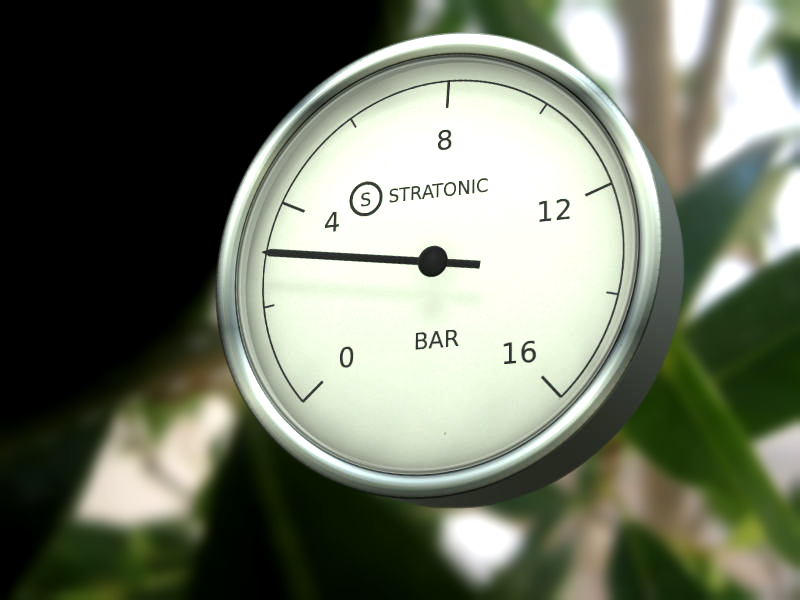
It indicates 3
